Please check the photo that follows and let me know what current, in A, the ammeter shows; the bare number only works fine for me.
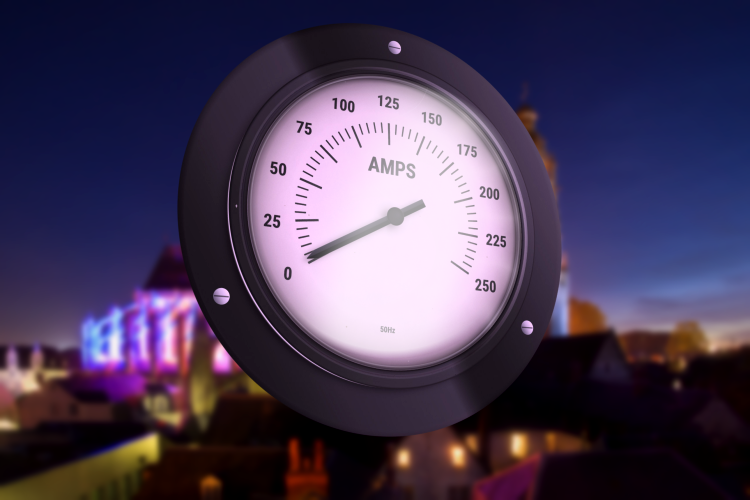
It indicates 2.5
